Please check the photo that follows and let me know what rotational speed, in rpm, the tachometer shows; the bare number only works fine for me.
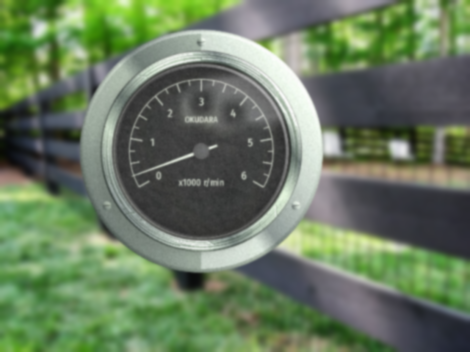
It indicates 250
